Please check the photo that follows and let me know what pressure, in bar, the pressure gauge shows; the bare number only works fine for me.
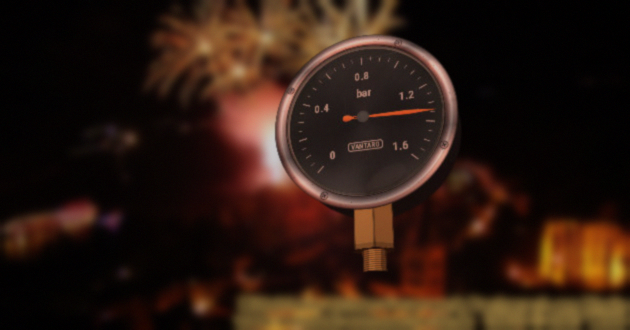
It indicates 1.35
